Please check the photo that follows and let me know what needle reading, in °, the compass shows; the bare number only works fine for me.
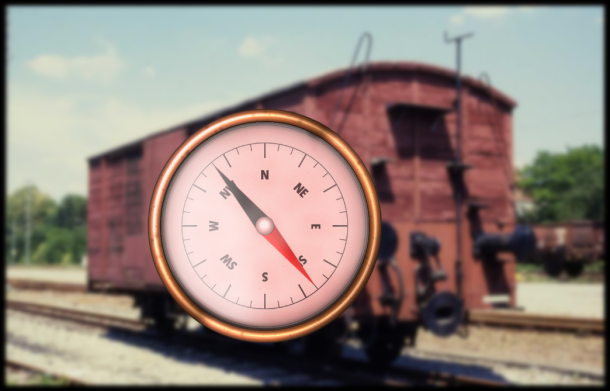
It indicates 140
